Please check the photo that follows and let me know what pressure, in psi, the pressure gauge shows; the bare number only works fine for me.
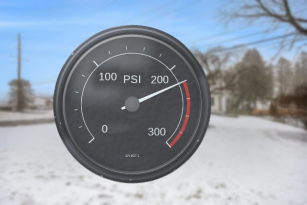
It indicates 220
